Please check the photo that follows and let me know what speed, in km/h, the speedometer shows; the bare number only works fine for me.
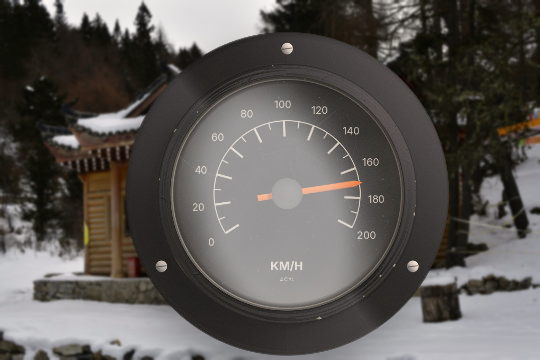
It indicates 170
